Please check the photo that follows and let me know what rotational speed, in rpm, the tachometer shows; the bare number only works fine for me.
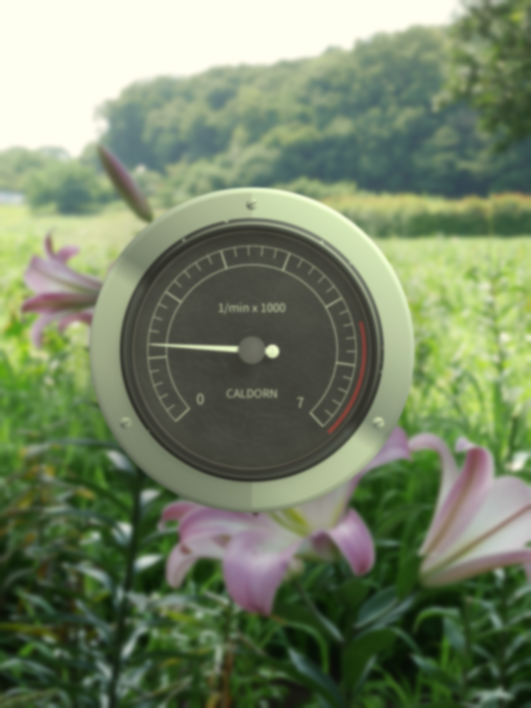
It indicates 1200
